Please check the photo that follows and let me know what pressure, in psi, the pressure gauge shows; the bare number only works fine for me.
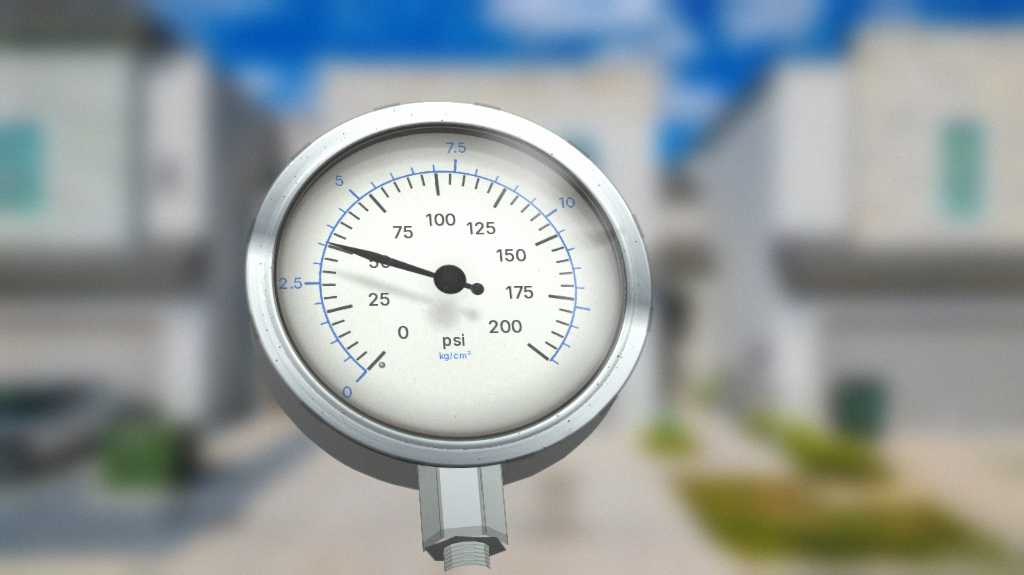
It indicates 50
